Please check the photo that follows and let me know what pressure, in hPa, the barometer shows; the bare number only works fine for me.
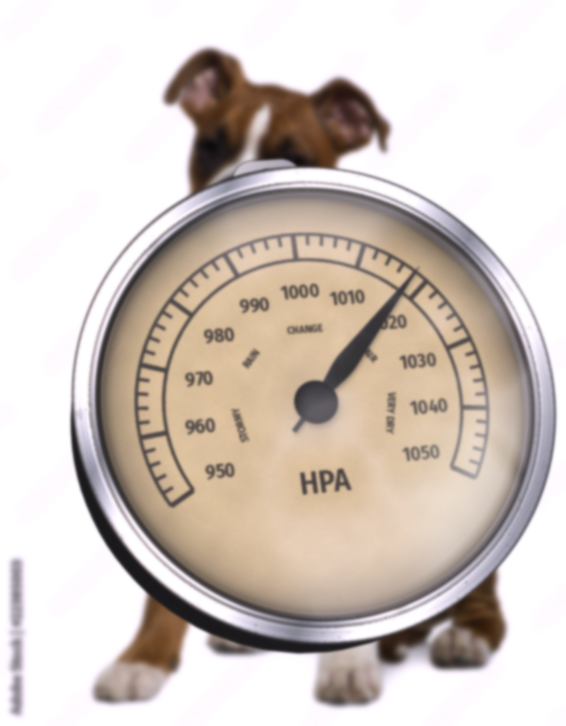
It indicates 1018
